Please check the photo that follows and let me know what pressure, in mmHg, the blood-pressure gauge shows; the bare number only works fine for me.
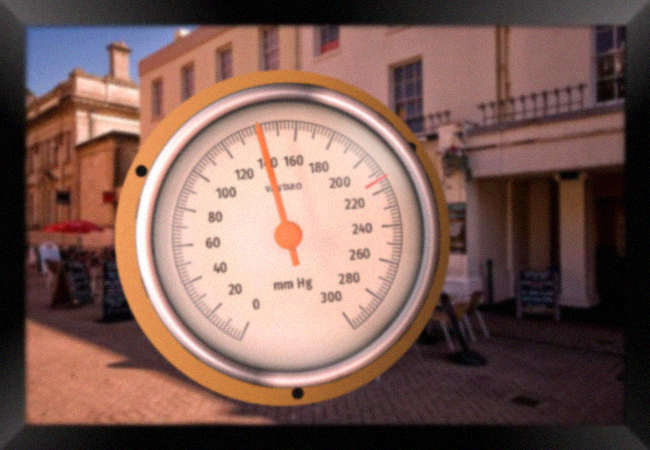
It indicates 140
